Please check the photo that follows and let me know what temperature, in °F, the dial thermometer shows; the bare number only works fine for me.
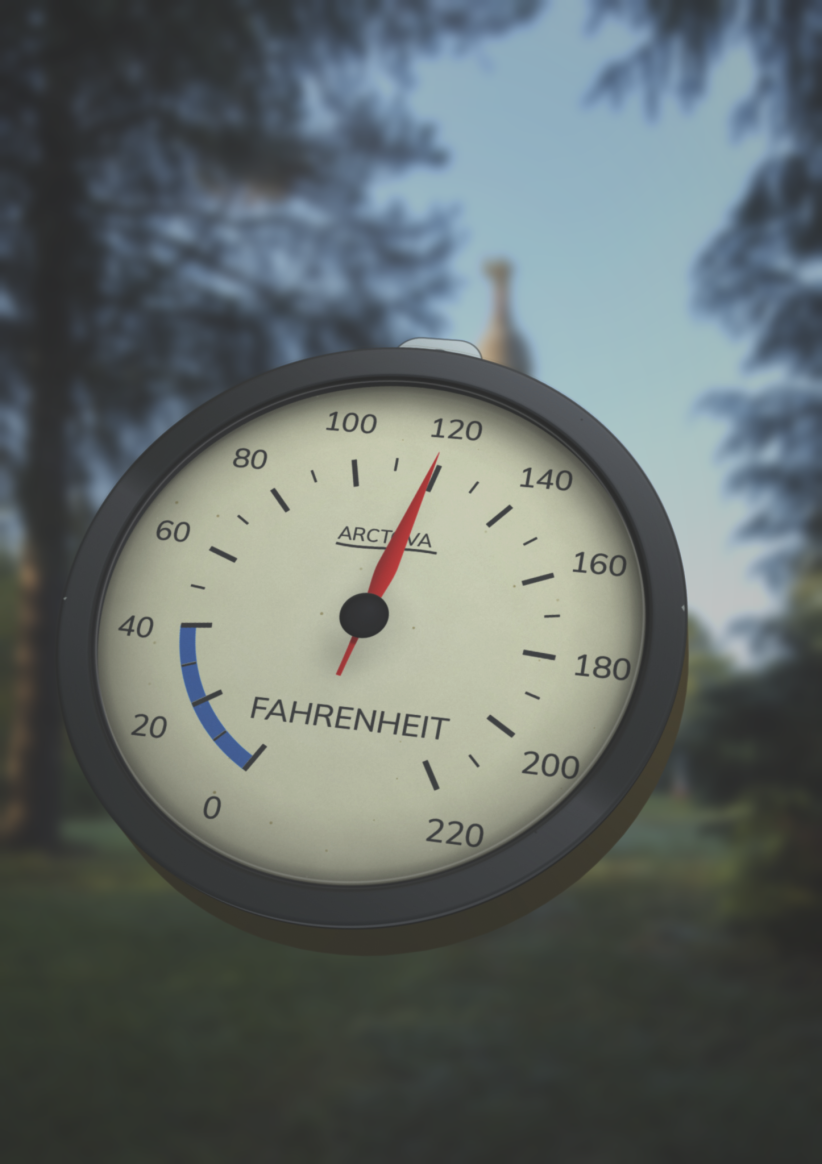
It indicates 120
